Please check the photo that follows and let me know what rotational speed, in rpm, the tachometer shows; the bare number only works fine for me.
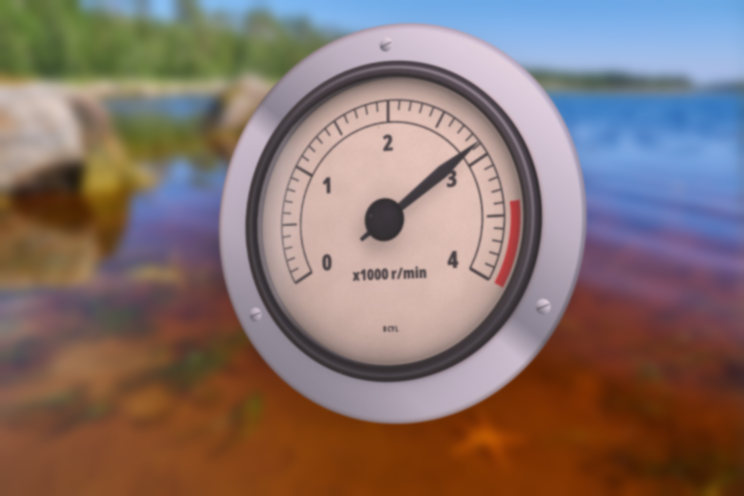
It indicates 2900
